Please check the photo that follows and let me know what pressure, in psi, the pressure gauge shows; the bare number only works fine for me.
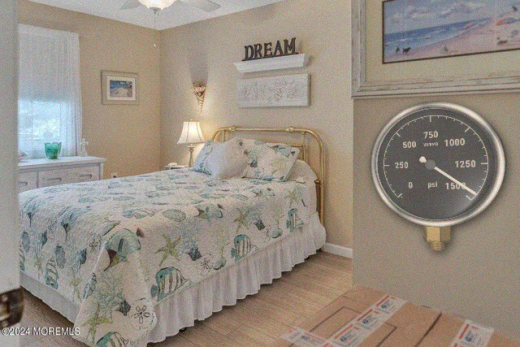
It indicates 1450
